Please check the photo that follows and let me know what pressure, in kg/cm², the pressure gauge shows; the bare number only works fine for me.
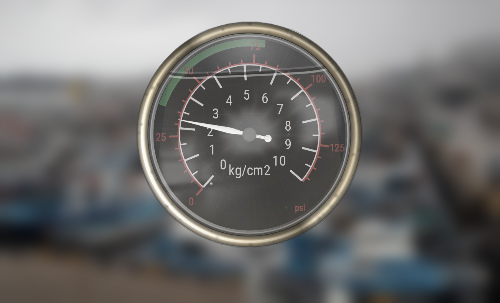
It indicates 2.25
